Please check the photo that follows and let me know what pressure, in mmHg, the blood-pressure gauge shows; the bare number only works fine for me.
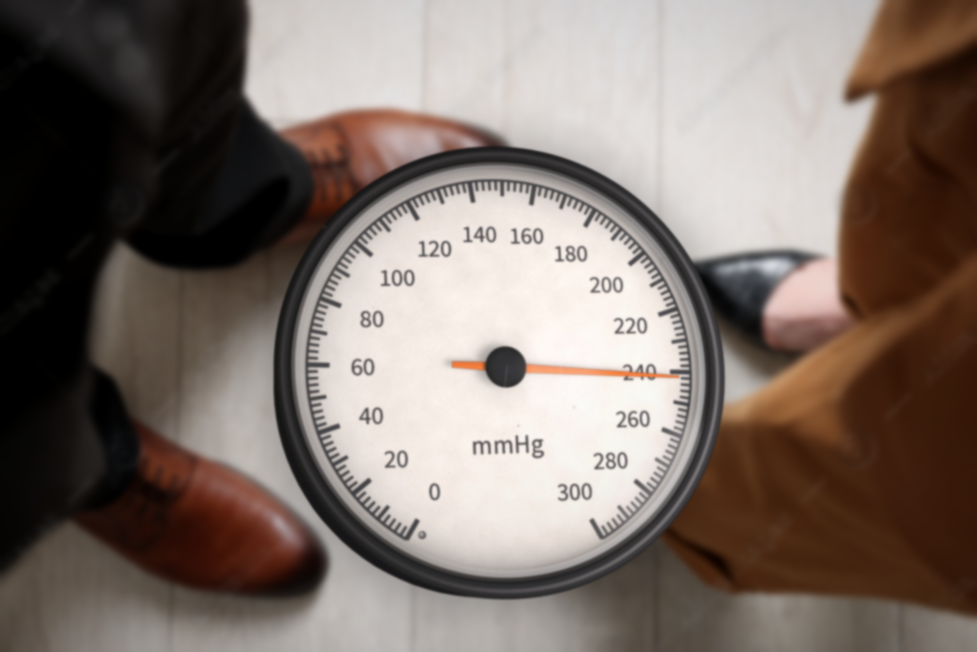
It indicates 242
